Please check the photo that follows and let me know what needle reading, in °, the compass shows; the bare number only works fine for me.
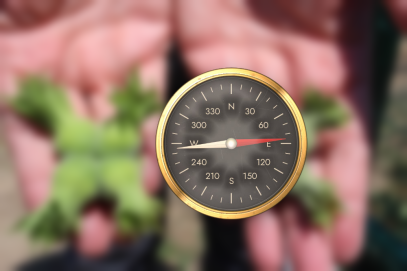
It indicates 85
